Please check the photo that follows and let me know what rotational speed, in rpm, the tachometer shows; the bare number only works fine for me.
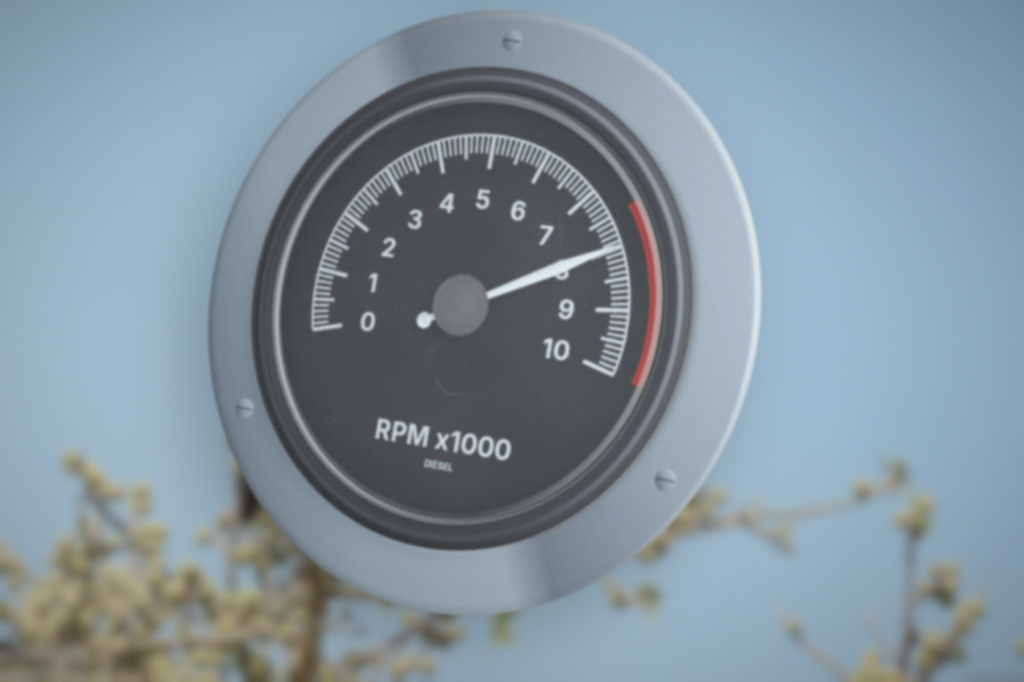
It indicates 8000
